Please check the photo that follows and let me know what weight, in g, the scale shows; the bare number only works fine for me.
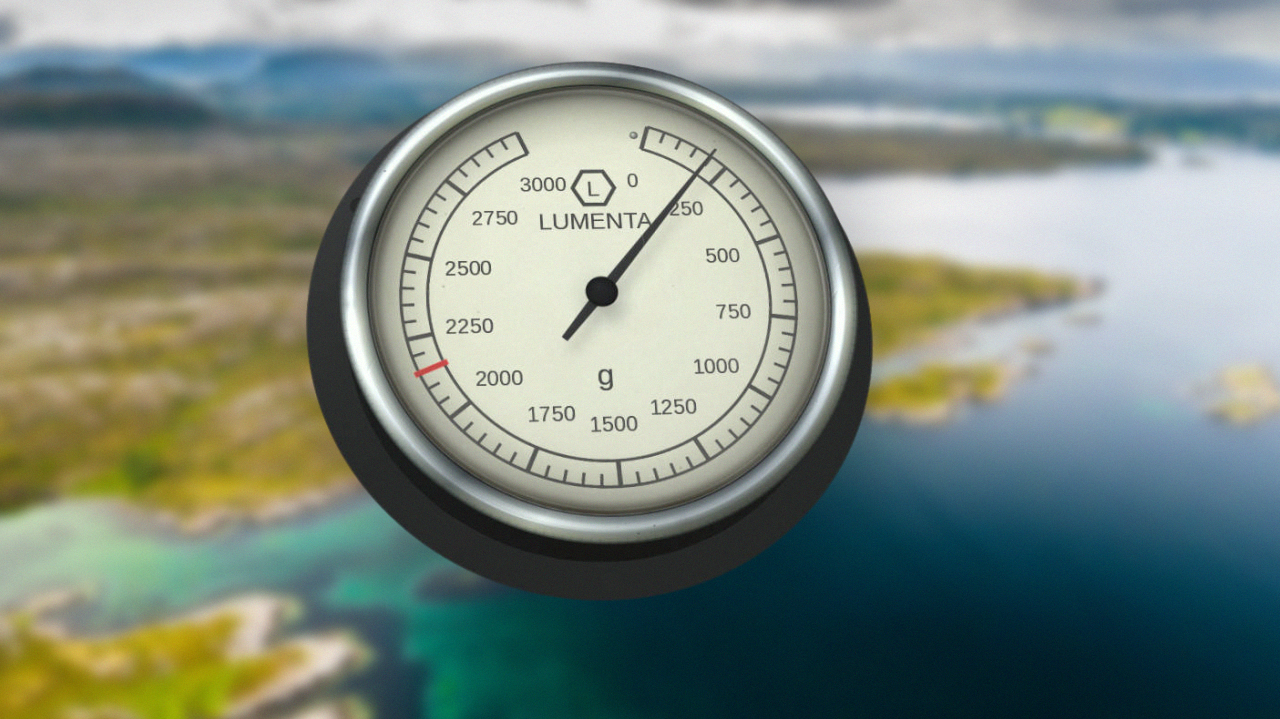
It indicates 200
